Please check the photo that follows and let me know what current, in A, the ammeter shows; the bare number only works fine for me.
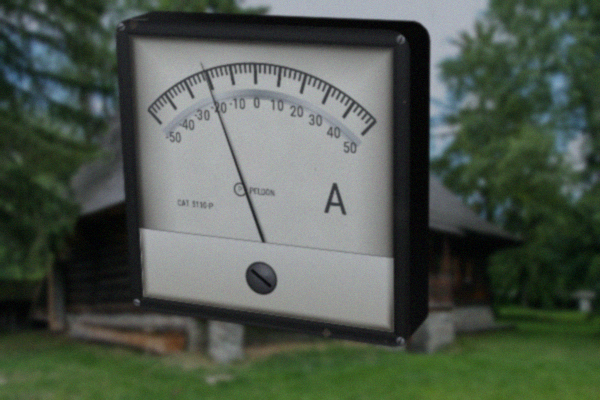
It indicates -20
